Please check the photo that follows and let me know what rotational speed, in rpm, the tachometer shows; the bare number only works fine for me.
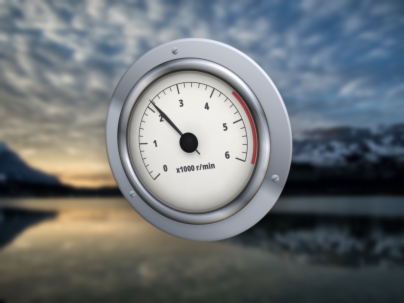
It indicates 2200
